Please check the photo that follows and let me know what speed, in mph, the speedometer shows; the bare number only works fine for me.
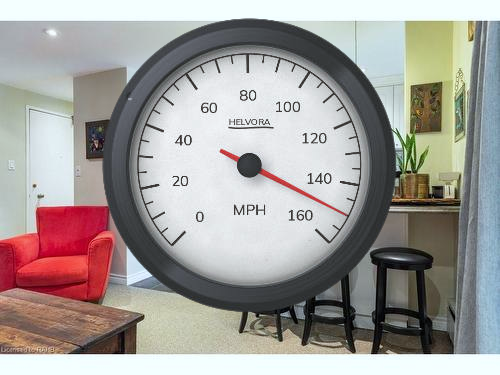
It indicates 150
